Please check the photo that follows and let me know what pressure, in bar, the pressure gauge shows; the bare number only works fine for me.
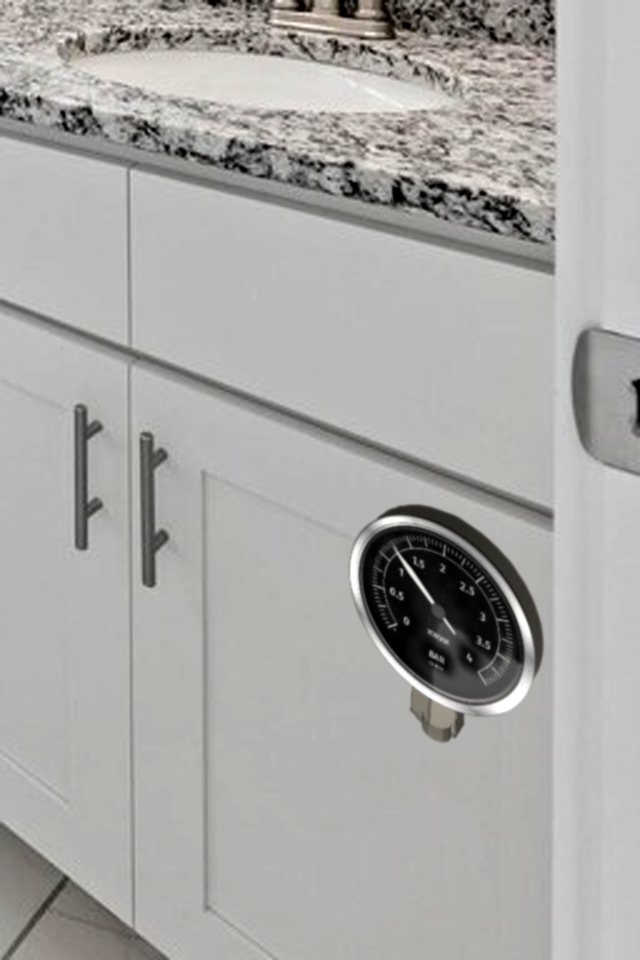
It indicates 1.25
